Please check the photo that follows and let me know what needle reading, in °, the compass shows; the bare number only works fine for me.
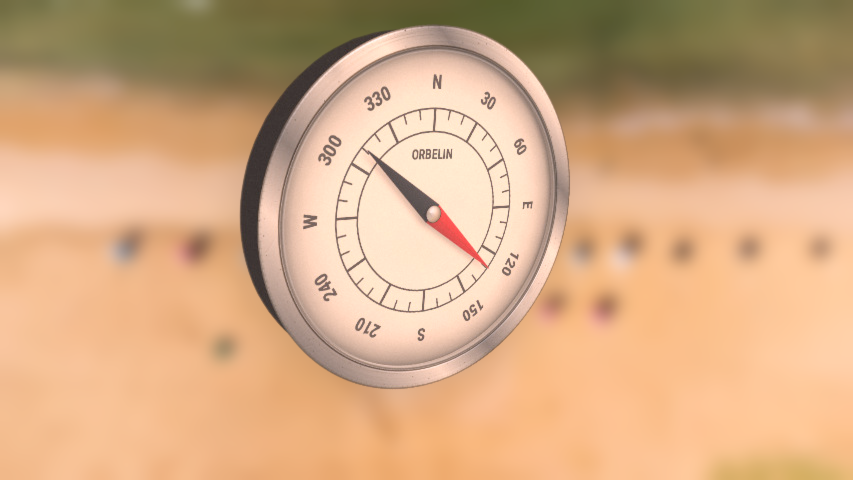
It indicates 130
